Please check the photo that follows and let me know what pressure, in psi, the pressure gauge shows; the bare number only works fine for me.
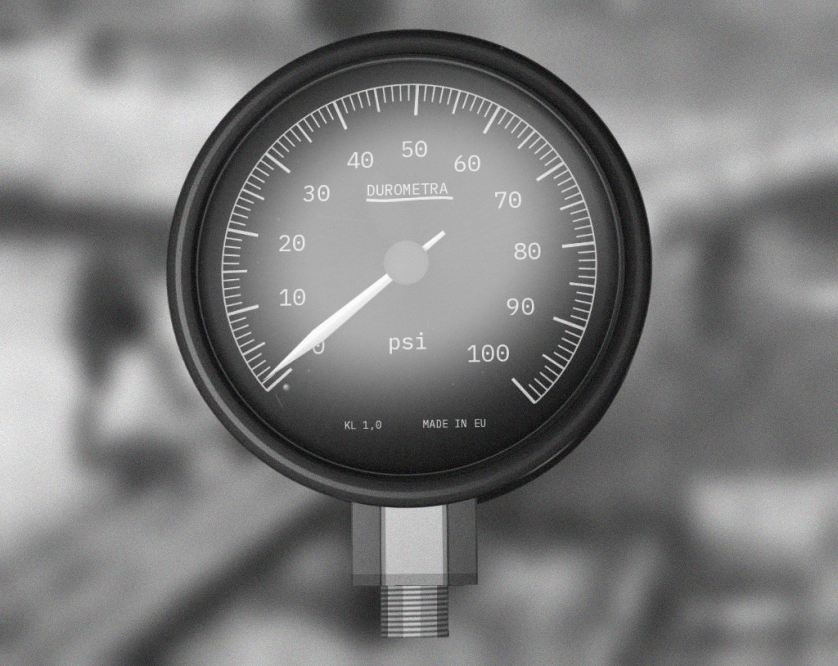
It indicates 1
